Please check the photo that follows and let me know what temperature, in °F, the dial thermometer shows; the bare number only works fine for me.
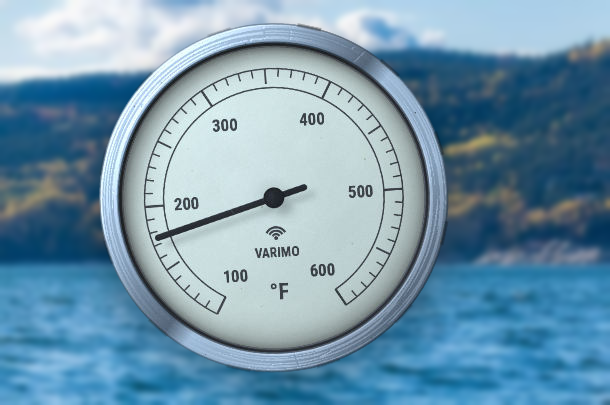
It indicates 175
